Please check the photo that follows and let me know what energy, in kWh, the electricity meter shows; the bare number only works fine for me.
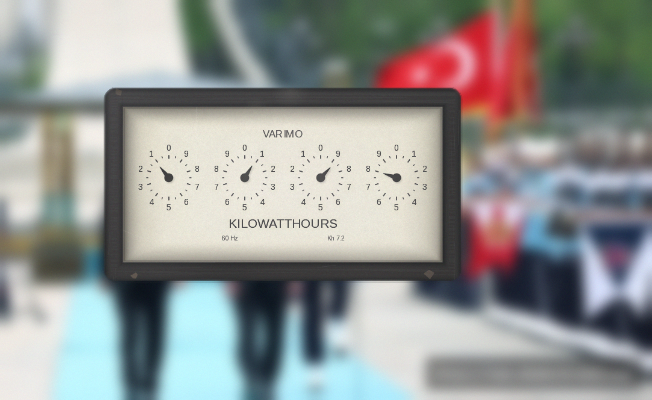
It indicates 1088
